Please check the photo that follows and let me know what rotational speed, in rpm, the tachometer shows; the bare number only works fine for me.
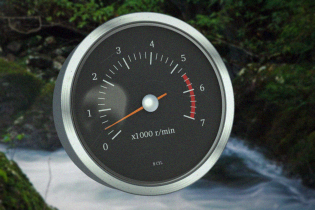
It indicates 400
